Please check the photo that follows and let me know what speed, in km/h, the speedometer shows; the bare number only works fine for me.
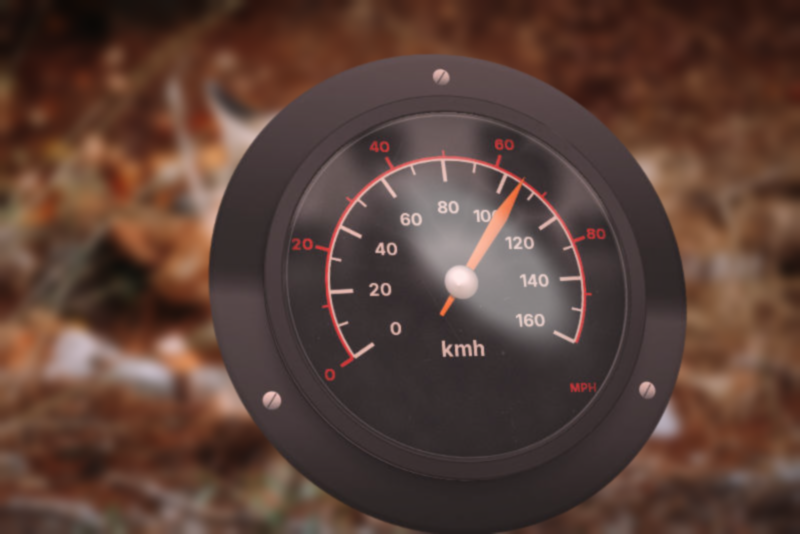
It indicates 105
